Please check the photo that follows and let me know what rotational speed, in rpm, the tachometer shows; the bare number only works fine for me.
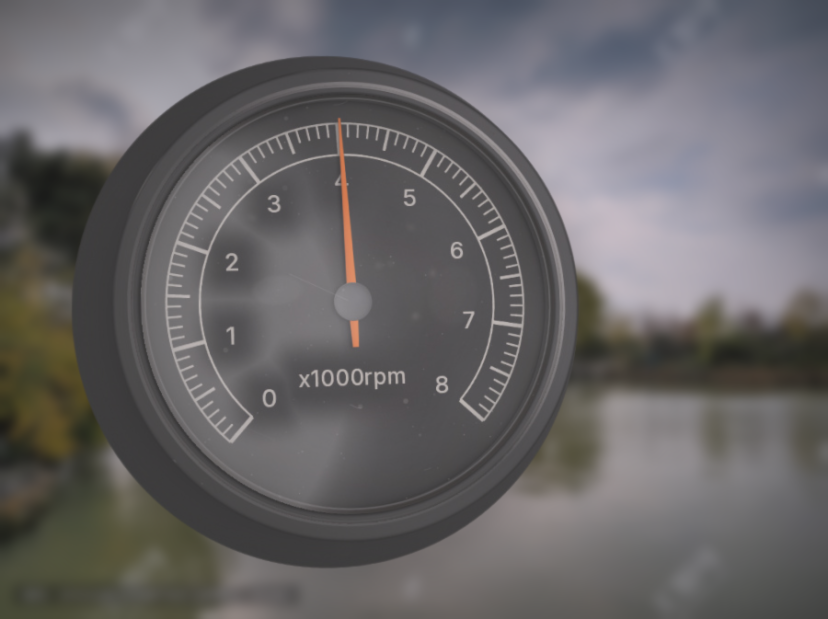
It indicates 4000
